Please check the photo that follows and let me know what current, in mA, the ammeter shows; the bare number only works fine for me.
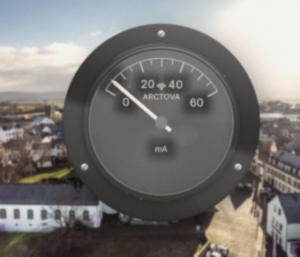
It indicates 5
